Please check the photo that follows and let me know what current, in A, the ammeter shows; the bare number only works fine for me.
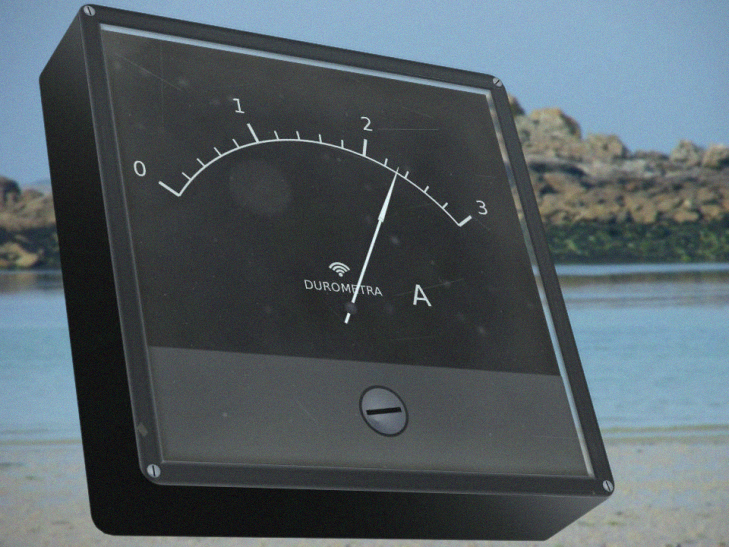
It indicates 2.3
